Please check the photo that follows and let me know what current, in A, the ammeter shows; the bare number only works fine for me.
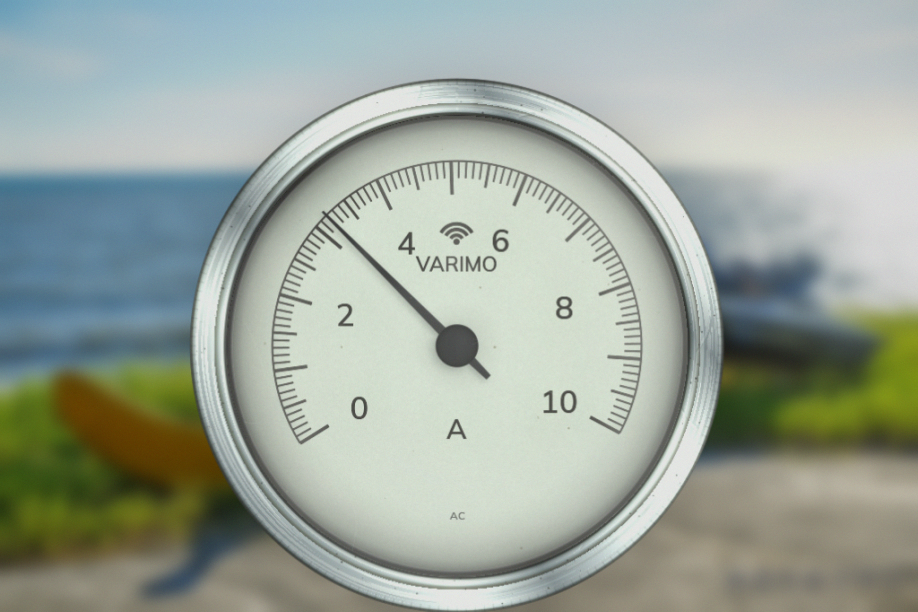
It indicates 3.2
